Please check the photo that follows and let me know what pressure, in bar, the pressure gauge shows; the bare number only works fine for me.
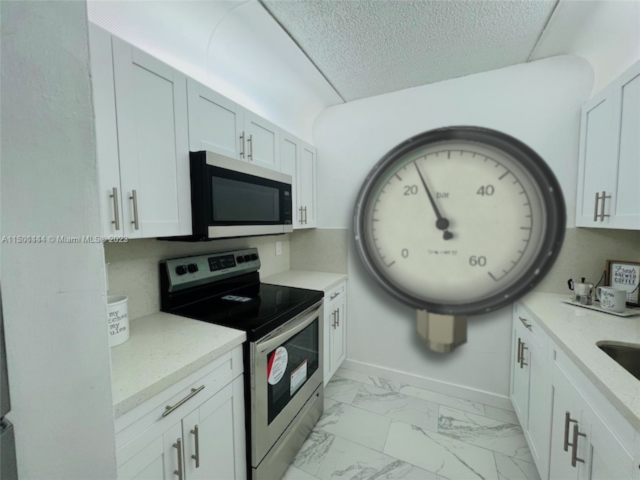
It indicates 24
